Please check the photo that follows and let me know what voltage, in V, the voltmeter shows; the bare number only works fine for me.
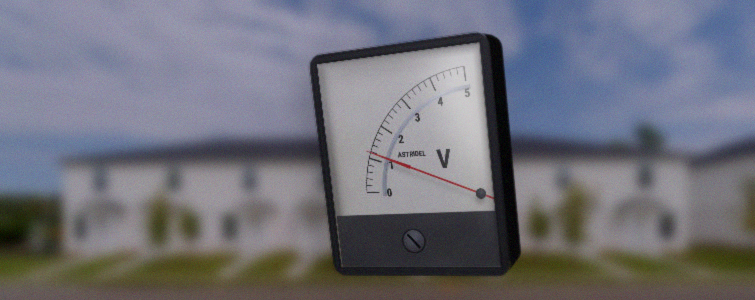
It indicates 1.2
